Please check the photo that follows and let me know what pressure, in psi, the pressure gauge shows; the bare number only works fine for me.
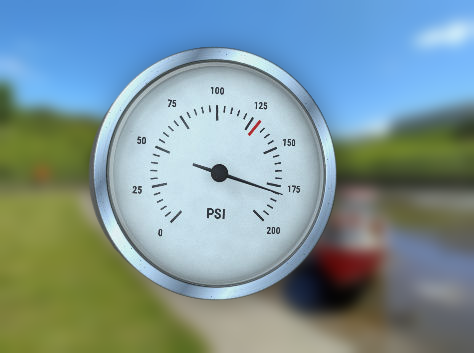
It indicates 180
